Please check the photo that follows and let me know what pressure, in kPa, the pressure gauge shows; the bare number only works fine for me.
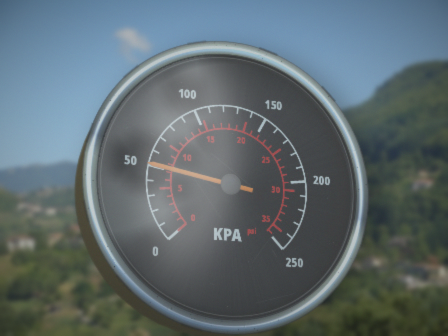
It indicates 50
